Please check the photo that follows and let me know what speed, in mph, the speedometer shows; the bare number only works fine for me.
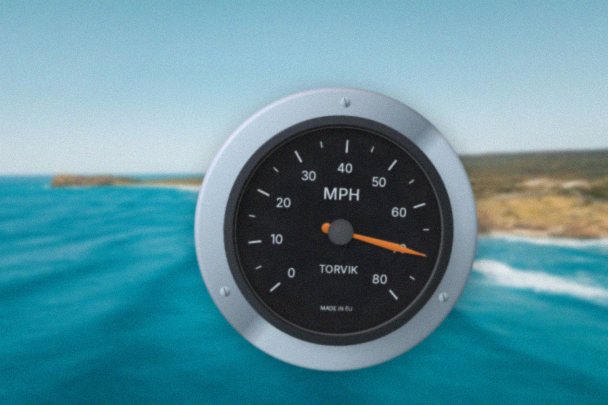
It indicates 70
